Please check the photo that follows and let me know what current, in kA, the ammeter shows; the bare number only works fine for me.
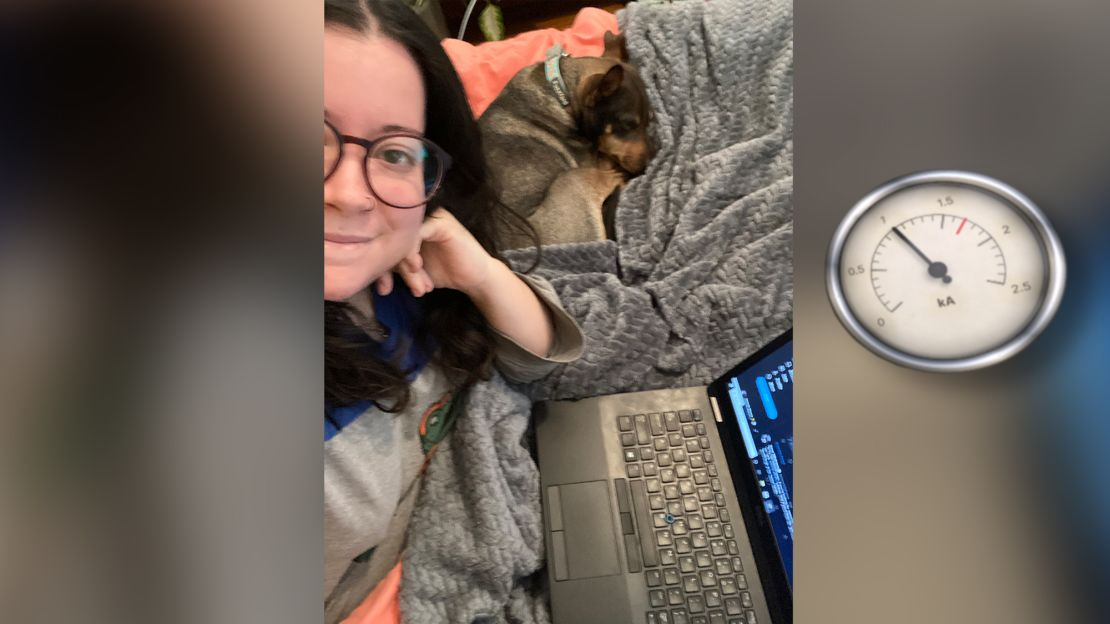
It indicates 1
